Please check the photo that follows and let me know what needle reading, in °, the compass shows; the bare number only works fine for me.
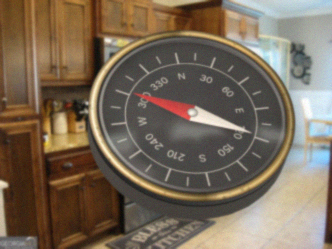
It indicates 300
